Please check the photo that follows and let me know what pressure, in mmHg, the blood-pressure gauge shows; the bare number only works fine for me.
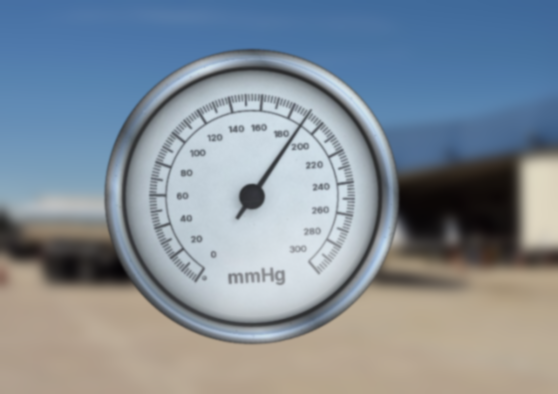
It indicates 190
